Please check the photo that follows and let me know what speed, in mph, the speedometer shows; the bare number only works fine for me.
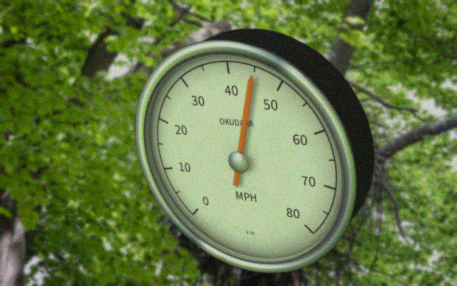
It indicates 45
